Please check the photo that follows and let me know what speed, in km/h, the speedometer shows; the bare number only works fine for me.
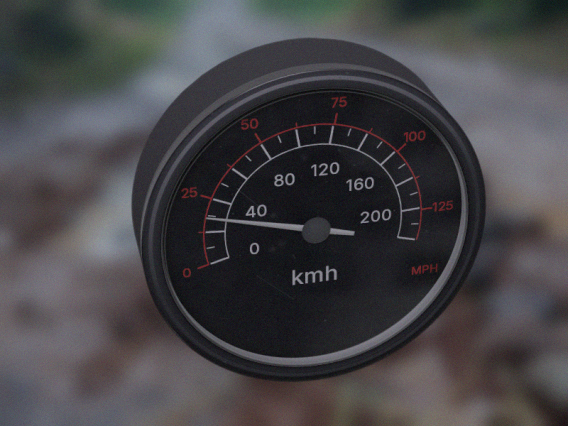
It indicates 30
